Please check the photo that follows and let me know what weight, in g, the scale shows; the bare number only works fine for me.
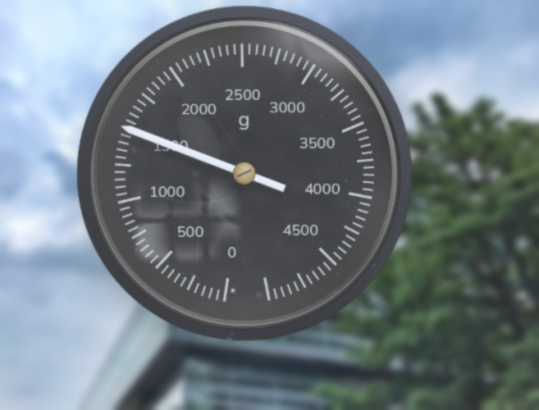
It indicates 1500
